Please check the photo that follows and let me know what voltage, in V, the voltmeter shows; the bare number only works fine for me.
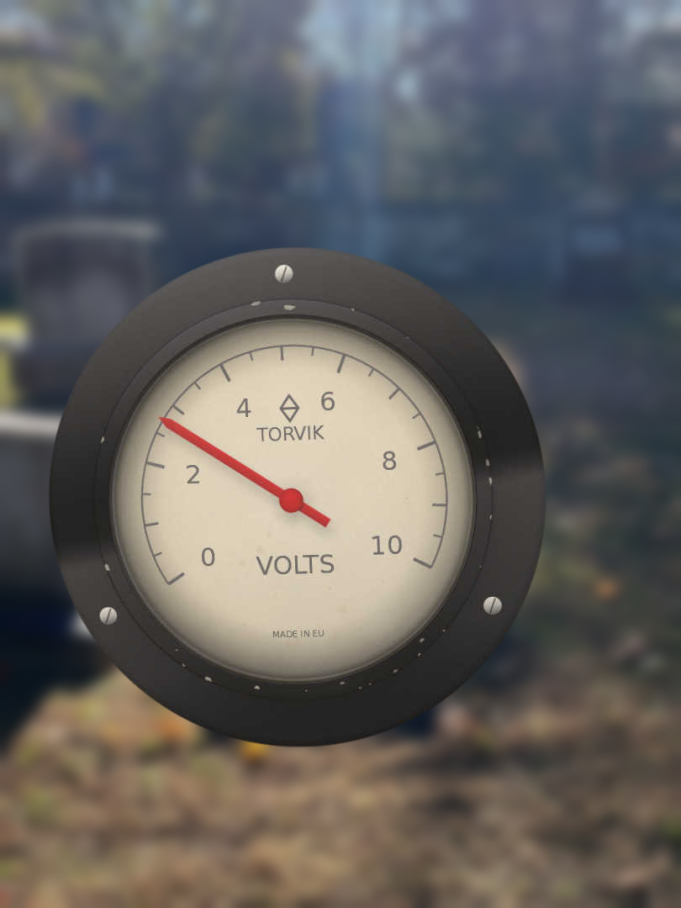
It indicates 2.75
